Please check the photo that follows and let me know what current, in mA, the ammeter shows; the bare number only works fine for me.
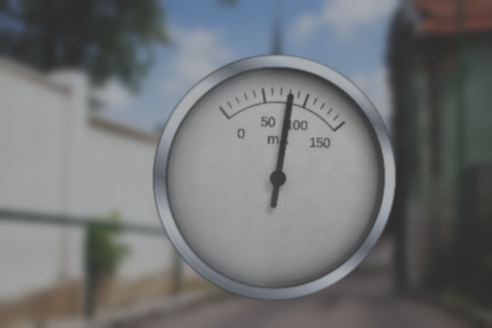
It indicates 80
